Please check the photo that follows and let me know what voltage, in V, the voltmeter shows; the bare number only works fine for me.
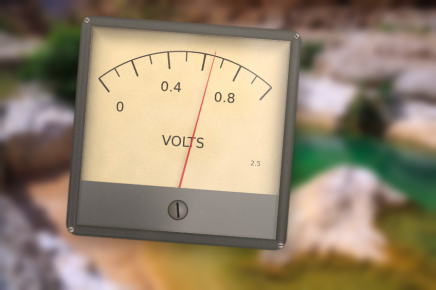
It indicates 0.65
